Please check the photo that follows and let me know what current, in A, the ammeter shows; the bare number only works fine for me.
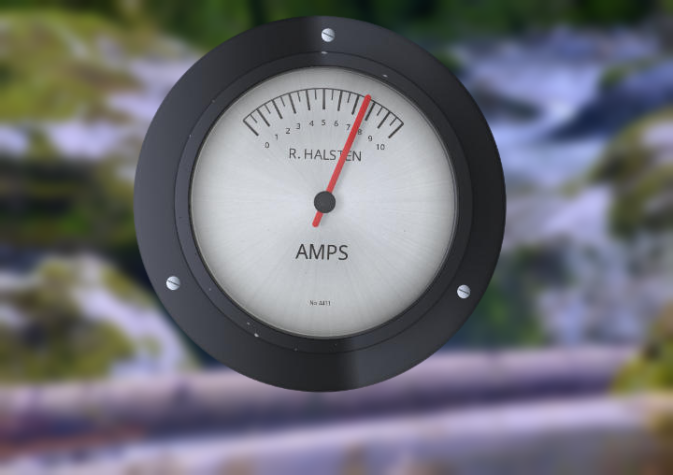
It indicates 7.5
